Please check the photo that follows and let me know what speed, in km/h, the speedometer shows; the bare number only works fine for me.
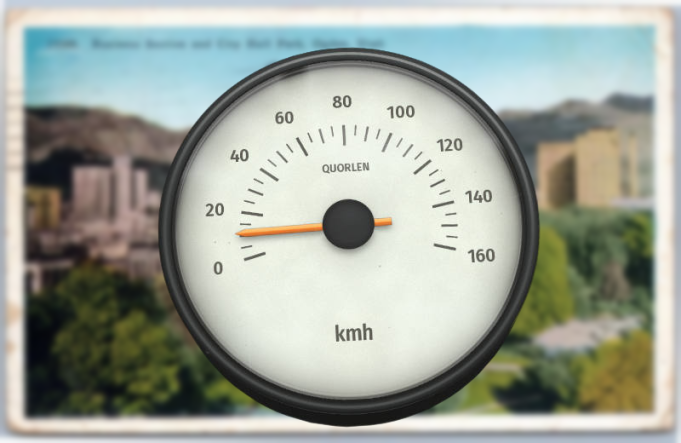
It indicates 10
